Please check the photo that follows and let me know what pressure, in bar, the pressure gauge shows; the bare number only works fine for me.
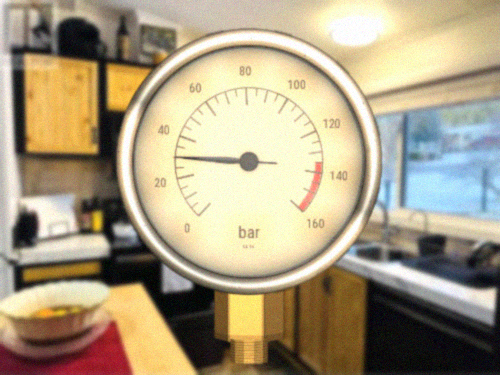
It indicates 30
